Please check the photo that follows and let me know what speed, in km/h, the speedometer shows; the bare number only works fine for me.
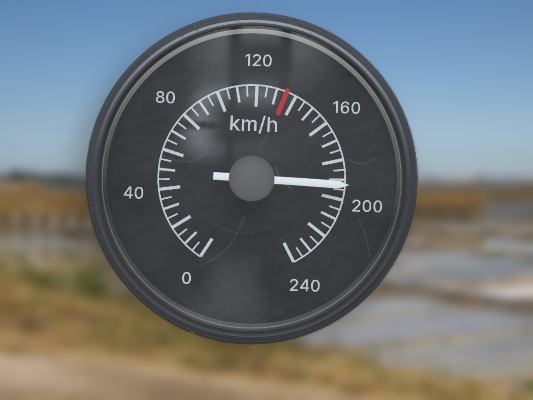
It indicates 192.5
